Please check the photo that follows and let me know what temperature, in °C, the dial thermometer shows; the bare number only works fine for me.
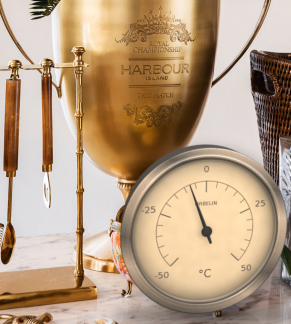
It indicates -7.5
